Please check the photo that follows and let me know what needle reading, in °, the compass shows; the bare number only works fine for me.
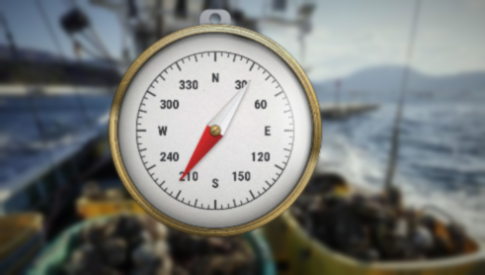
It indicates 215
